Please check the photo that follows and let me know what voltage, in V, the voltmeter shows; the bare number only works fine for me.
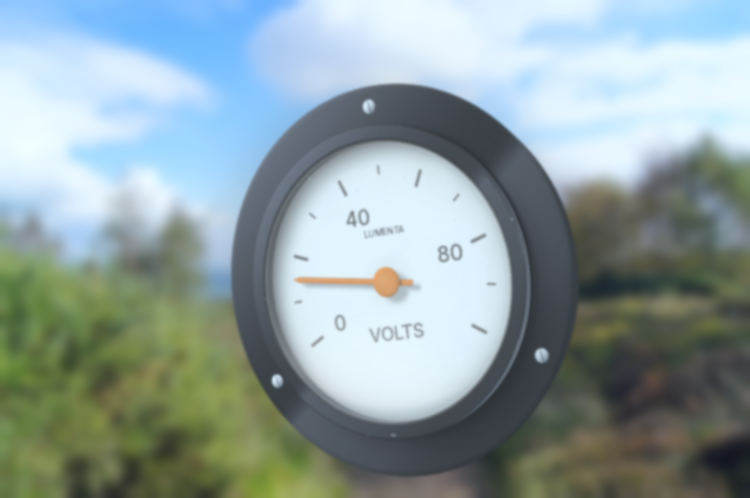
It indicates 15
